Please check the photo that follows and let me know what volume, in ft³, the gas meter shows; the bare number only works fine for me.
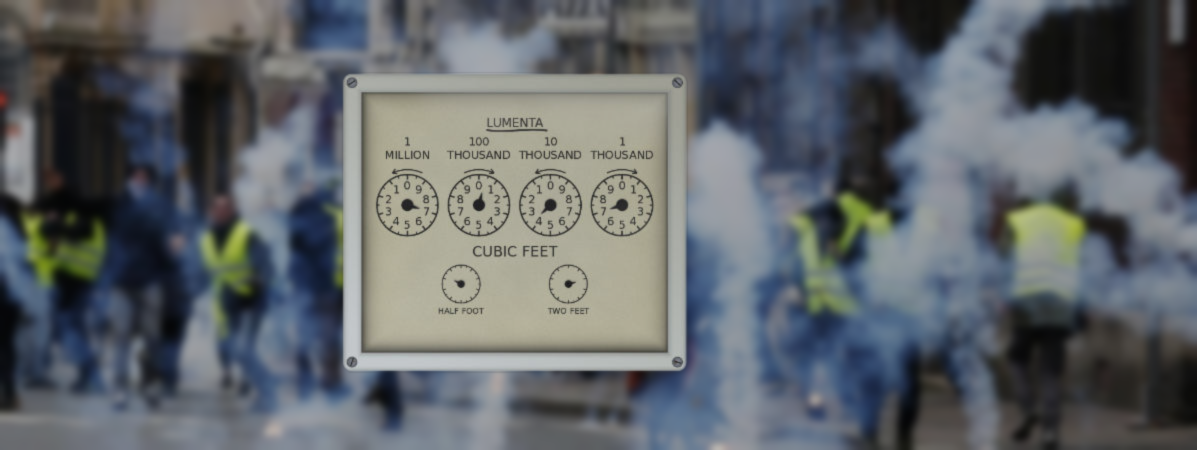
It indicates 703700
